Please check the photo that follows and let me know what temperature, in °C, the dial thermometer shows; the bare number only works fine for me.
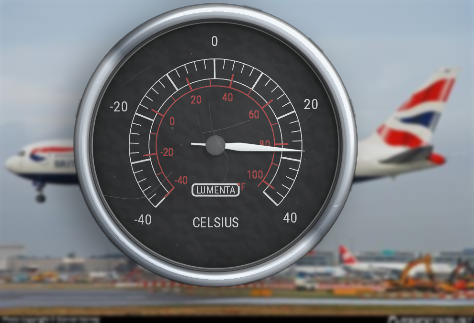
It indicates 28
